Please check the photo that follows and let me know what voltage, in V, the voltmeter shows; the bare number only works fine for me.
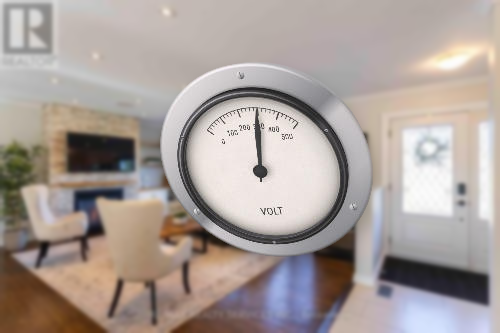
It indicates 300
